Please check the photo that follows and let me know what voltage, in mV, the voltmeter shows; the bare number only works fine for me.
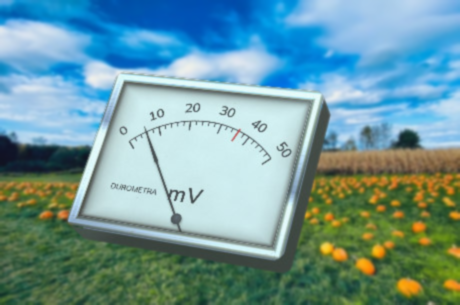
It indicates 6
